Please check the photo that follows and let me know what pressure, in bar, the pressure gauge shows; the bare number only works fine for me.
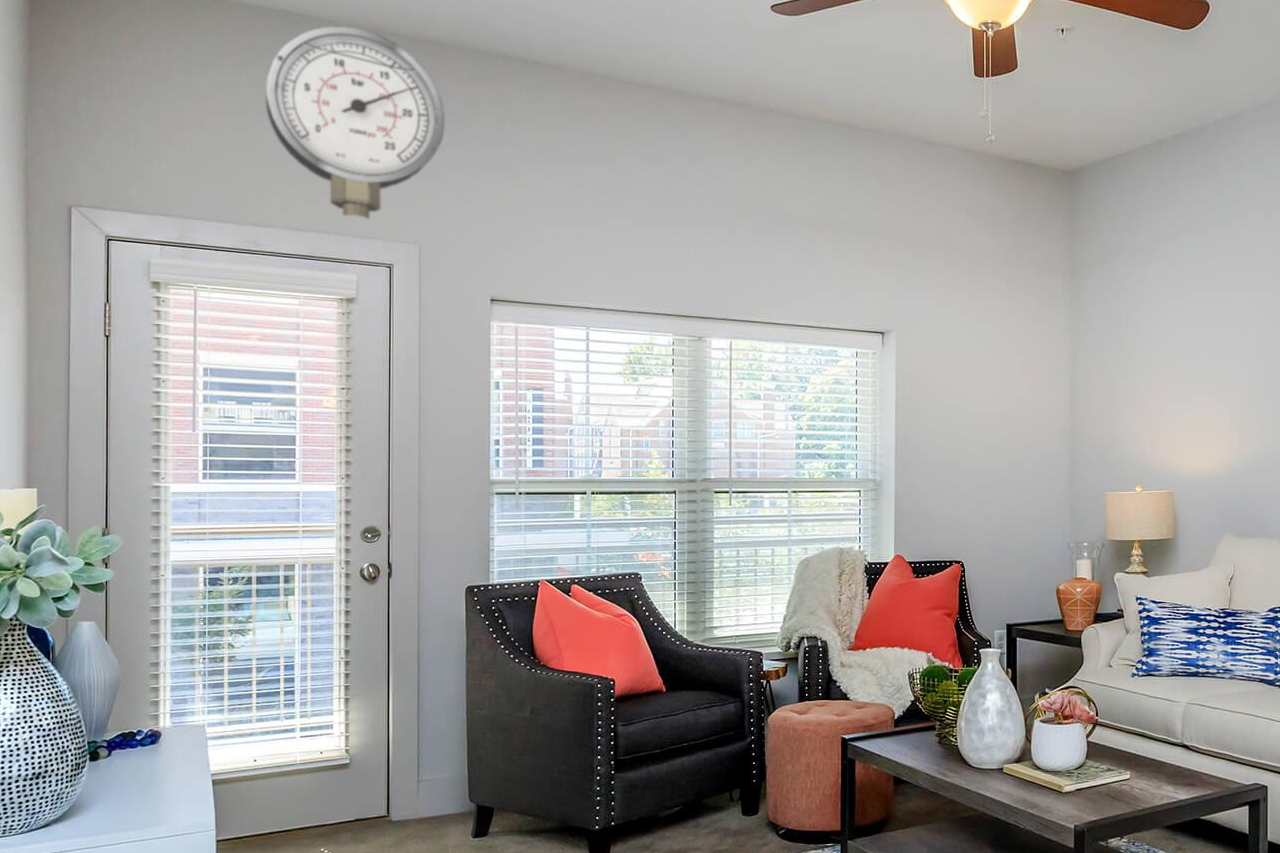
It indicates 17.5
